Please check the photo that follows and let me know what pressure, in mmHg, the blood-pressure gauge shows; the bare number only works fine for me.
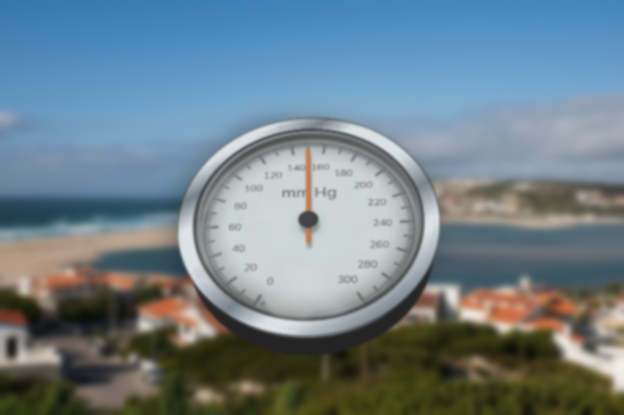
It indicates 150
